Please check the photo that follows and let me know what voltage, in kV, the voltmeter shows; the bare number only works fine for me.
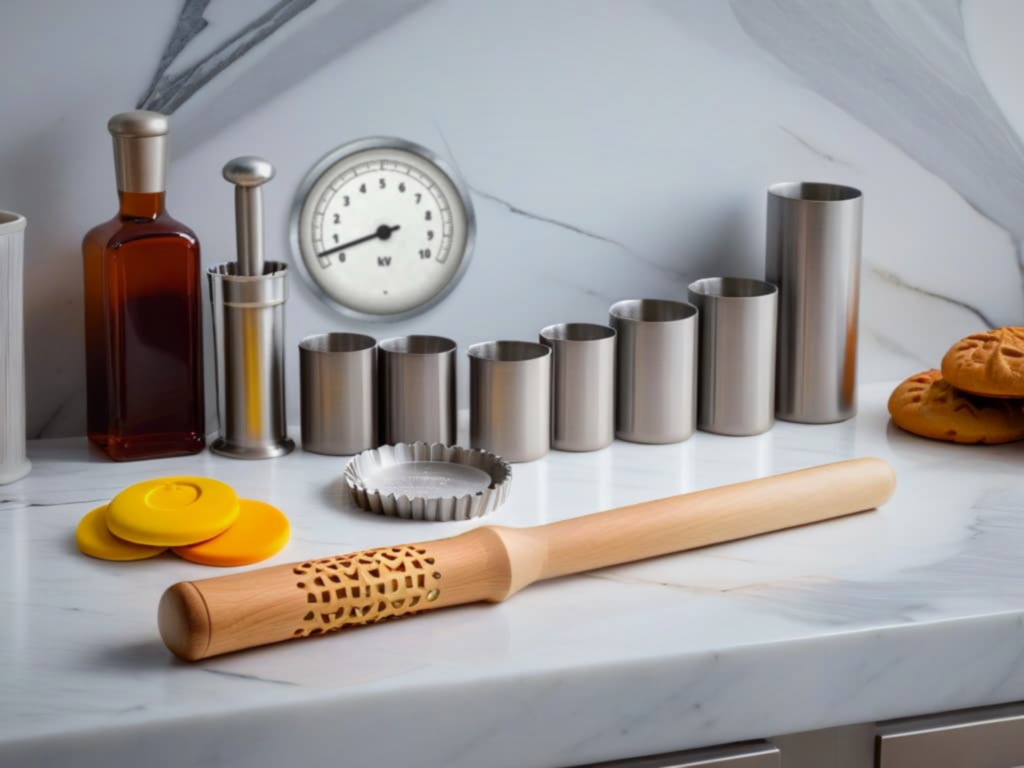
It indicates 0.5
